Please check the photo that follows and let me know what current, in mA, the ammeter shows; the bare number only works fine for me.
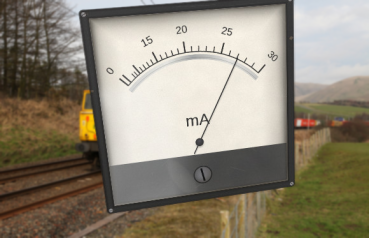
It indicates 27
